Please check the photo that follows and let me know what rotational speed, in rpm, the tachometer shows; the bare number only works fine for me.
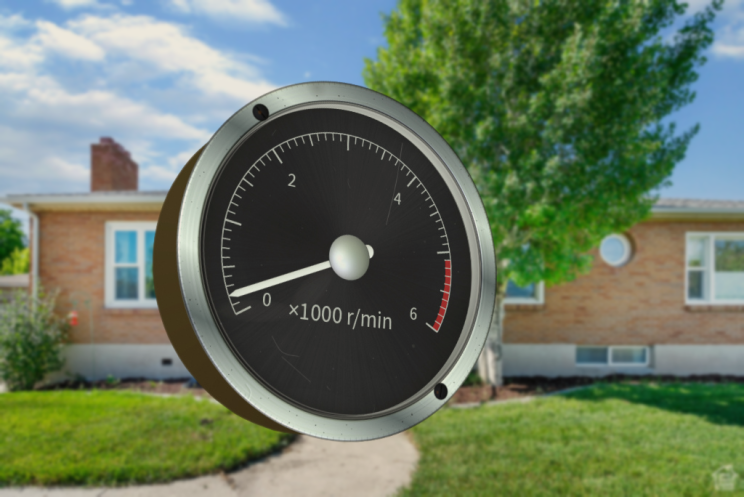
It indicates 200
